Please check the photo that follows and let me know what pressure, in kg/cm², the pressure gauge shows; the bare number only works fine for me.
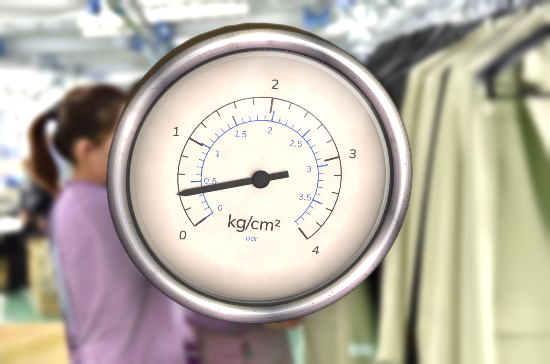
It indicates 0.4
